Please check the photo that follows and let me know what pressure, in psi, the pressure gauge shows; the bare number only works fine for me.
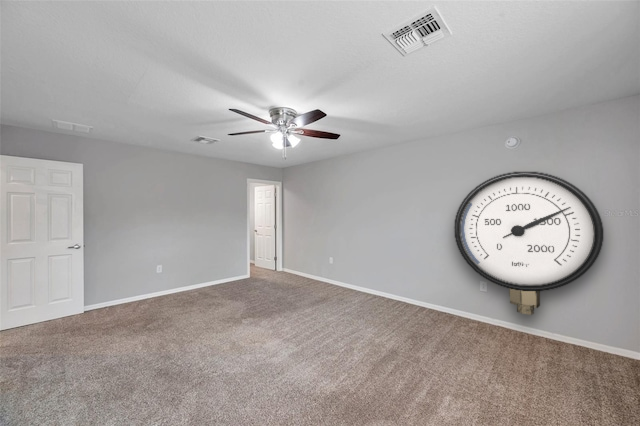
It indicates 1450
